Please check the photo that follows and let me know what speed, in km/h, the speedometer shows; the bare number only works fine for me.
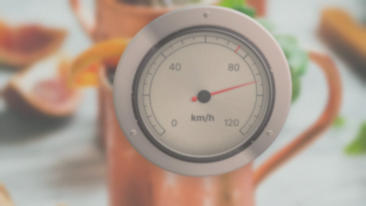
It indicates 92.5
